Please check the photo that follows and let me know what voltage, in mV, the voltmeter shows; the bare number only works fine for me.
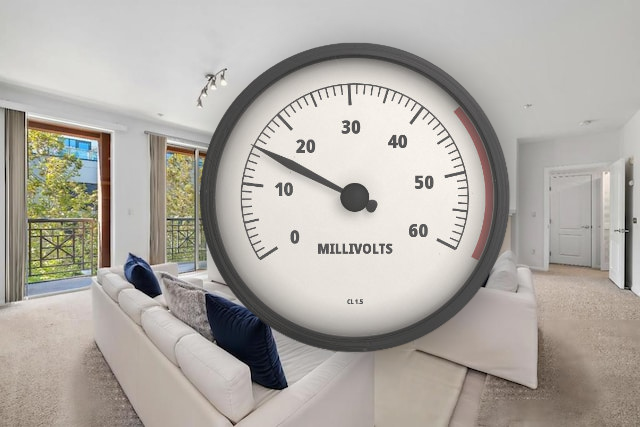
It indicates 15
